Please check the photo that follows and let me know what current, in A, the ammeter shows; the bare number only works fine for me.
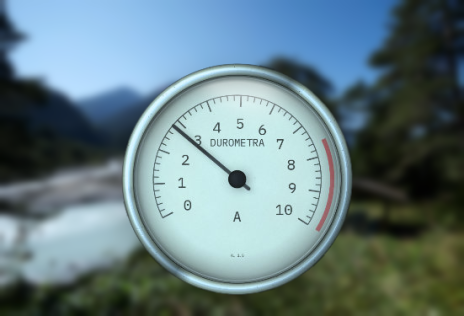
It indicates 2.8
